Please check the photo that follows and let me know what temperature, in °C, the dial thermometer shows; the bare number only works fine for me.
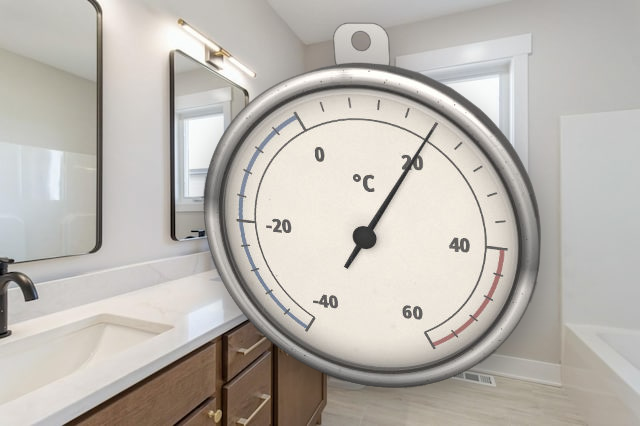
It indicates 20
